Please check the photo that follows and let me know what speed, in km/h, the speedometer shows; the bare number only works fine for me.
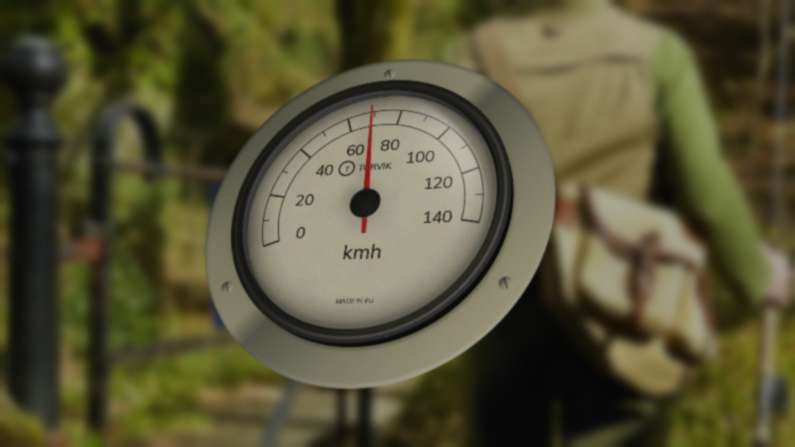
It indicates 70
